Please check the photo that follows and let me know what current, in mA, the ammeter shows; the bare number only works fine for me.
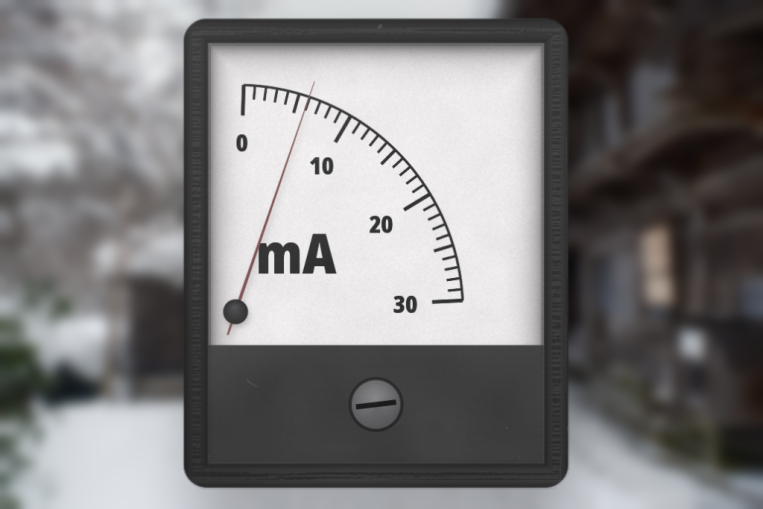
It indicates 6
